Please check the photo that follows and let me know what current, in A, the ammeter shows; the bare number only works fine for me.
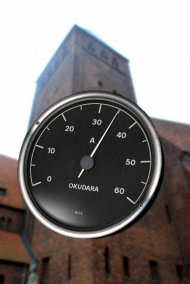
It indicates 35
